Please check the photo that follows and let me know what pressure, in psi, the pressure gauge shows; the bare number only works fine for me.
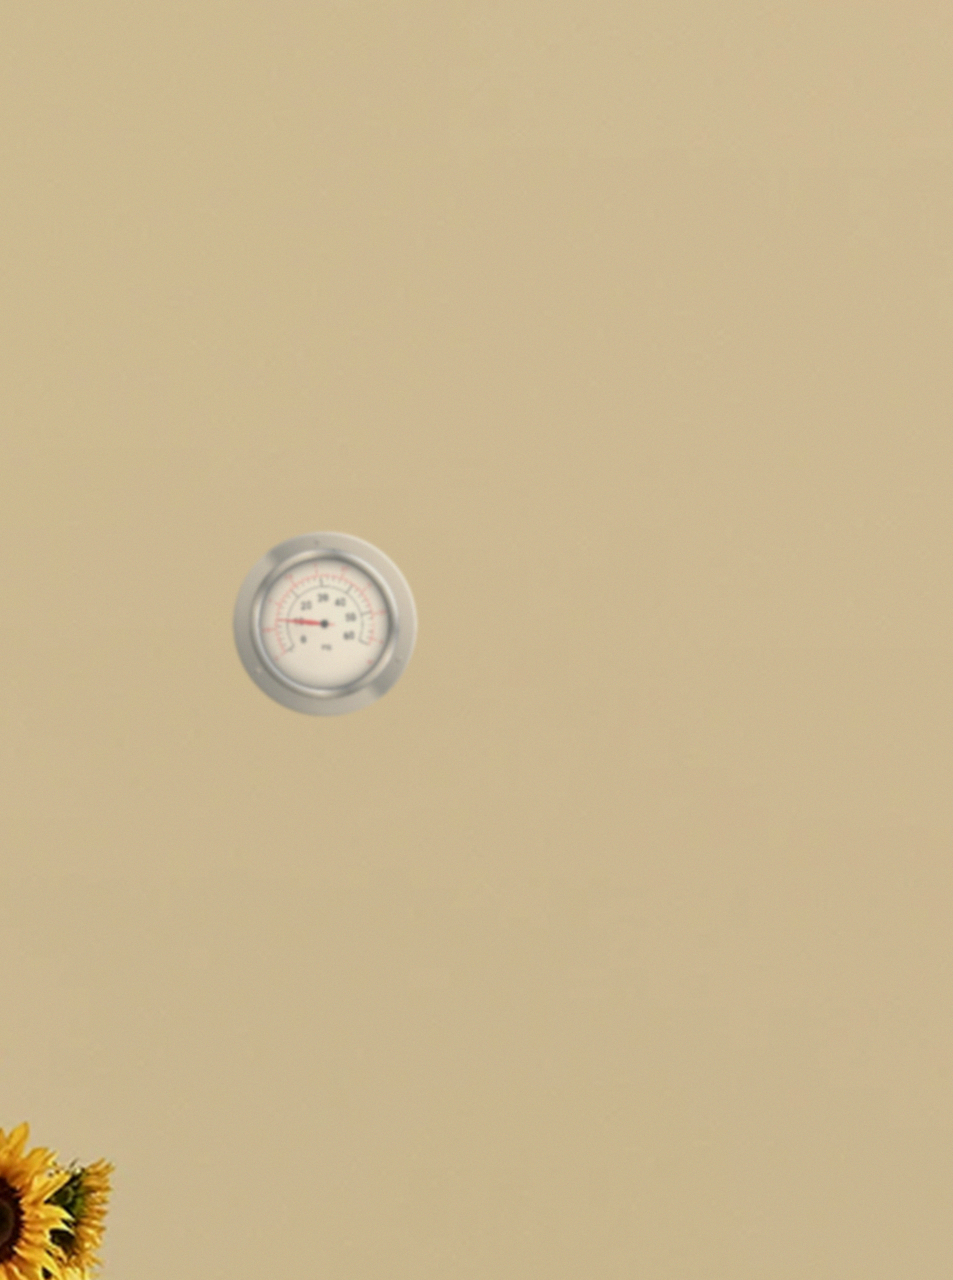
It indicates 10
